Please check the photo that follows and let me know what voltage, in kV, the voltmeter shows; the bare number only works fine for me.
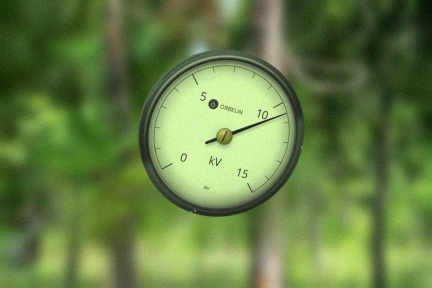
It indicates 10.5
